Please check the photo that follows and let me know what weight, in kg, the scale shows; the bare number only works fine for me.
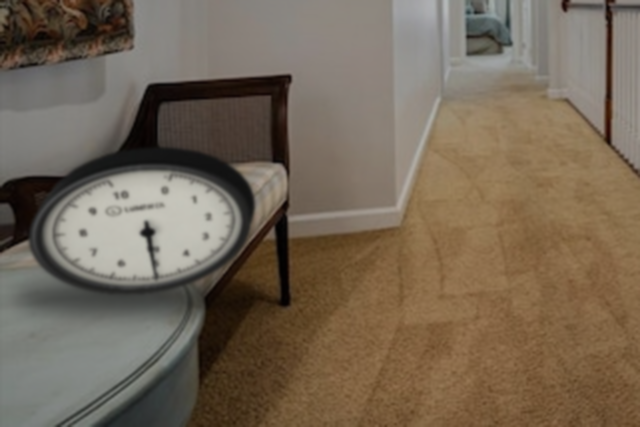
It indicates 5
